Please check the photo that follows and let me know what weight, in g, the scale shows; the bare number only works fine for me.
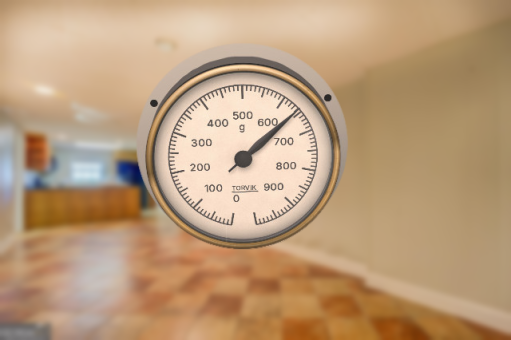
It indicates 640
